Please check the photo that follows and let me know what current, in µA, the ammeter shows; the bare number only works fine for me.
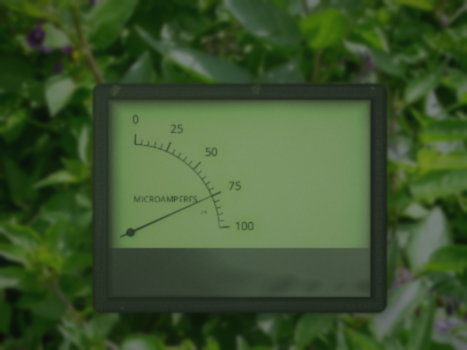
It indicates 75
